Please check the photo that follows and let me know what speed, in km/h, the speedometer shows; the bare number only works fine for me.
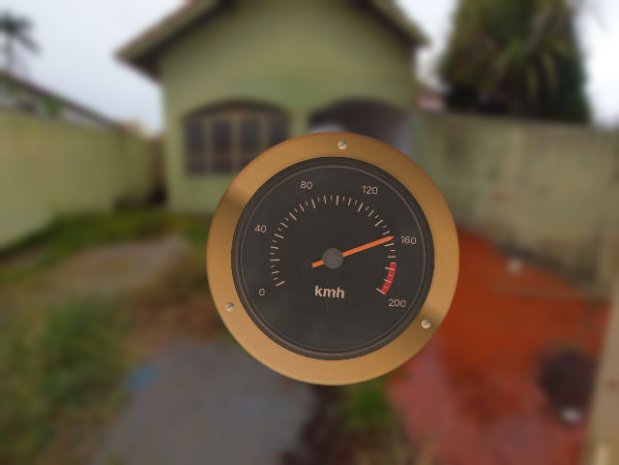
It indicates 155
